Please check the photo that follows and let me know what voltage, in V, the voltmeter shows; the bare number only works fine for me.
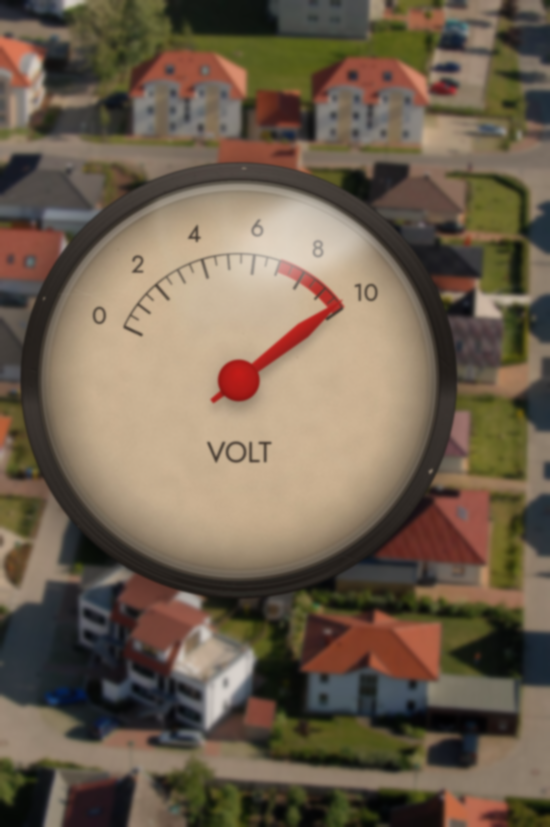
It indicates 9.75
